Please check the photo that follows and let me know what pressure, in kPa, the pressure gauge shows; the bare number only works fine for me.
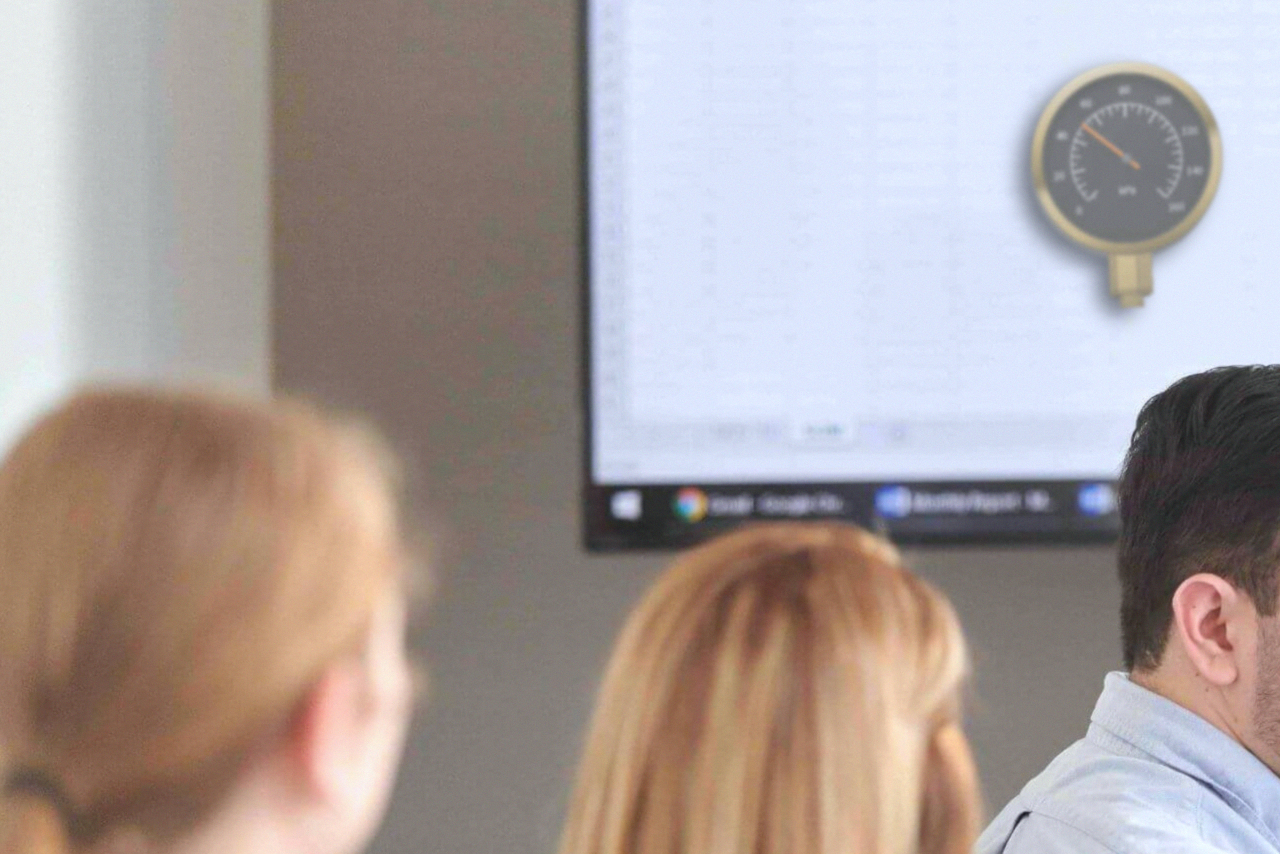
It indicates 50
